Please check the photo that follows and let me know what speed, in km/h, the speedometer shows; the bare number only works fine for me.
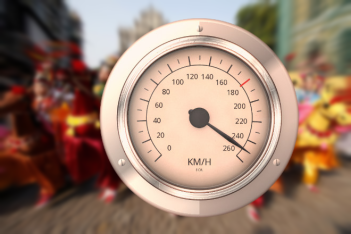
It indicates 250
